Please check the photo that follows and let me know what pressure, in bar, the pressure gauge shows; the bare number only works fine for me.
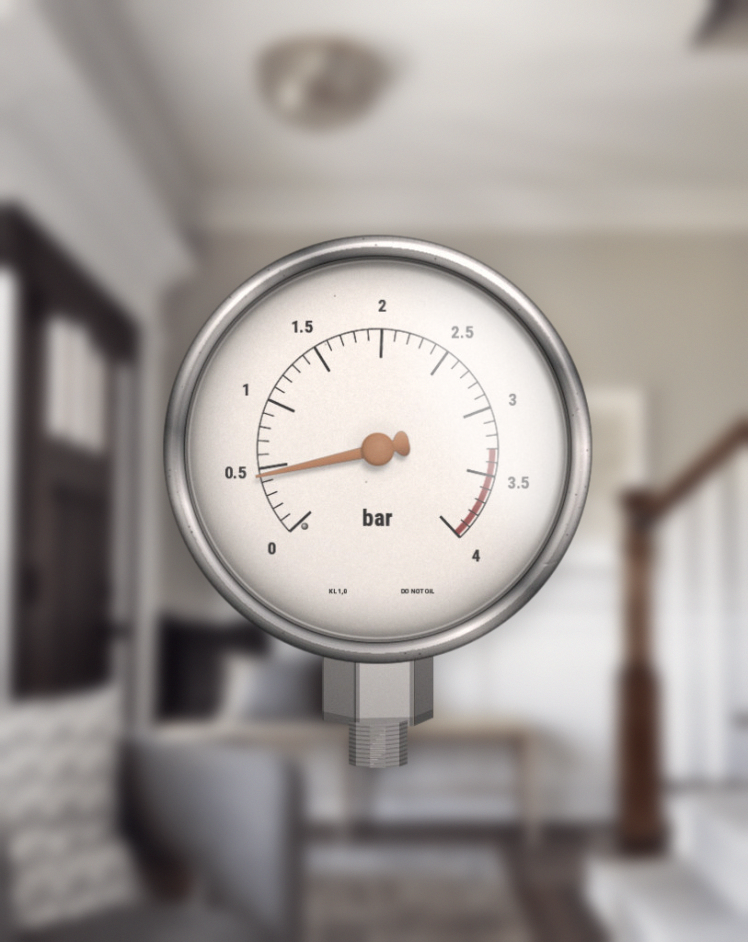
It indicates 0.45
